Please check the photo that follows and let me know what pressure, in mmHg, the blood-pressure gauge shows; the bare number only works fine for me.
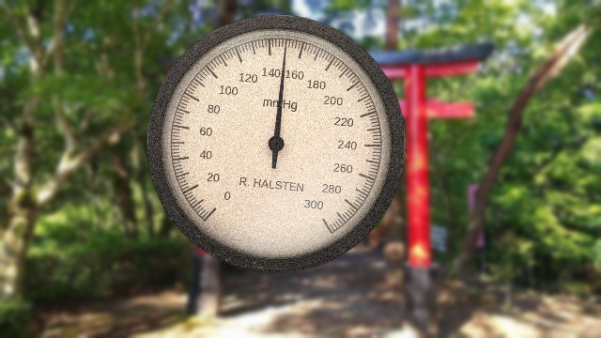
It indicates 150
